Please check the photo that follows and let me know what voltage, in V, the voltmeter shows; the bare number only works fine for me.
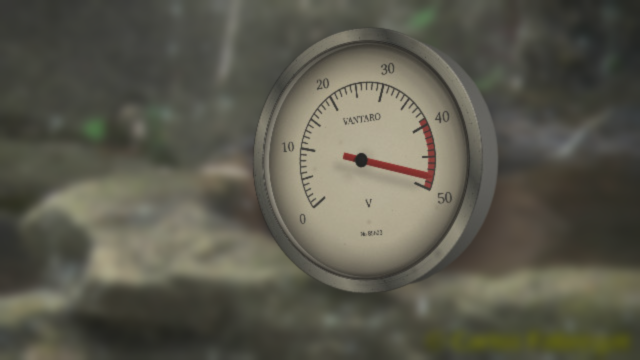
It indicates 48
